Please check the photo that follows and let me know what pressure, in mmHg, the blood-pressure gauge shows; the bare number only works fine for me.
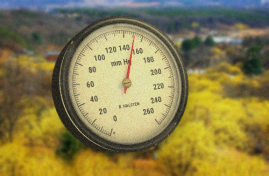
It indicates 150
